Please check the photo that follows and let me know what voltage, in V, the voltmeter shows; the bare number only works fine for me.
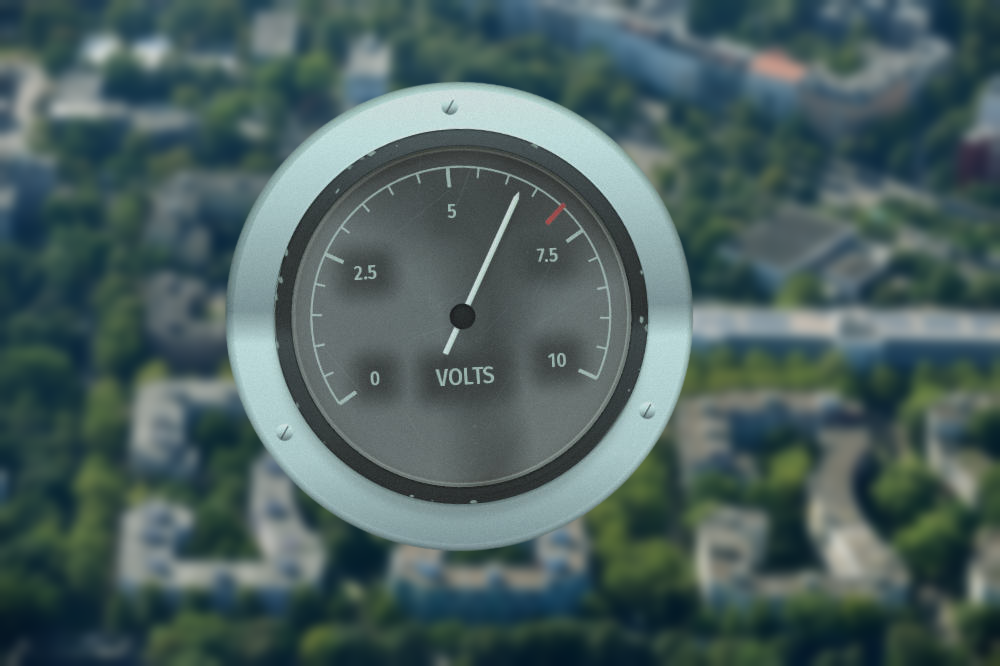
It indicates 6.25
